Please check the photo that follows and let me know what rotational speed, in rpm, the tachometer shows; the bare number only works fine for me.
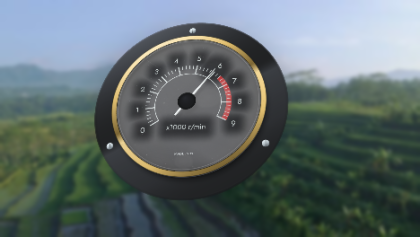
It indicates 6000
